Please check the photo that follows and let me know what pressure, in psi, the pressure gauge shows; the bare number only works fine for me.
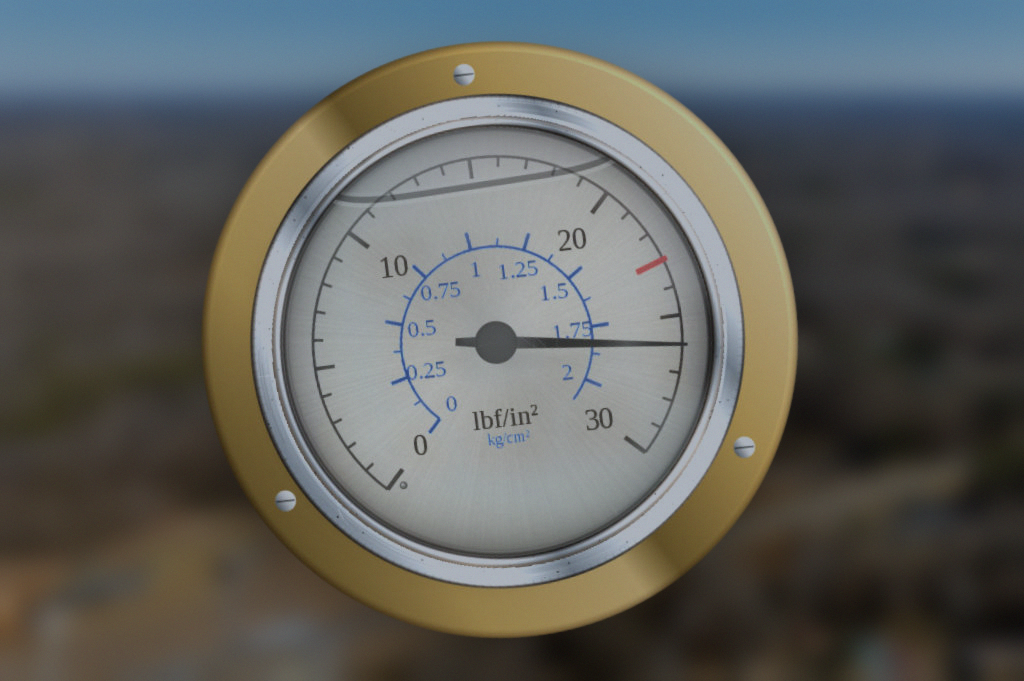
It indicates 26
